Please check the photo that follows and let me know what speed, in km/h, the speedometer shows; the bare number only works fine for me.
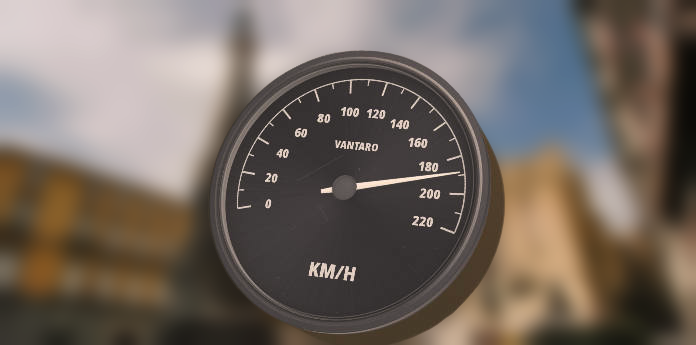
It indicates 190
